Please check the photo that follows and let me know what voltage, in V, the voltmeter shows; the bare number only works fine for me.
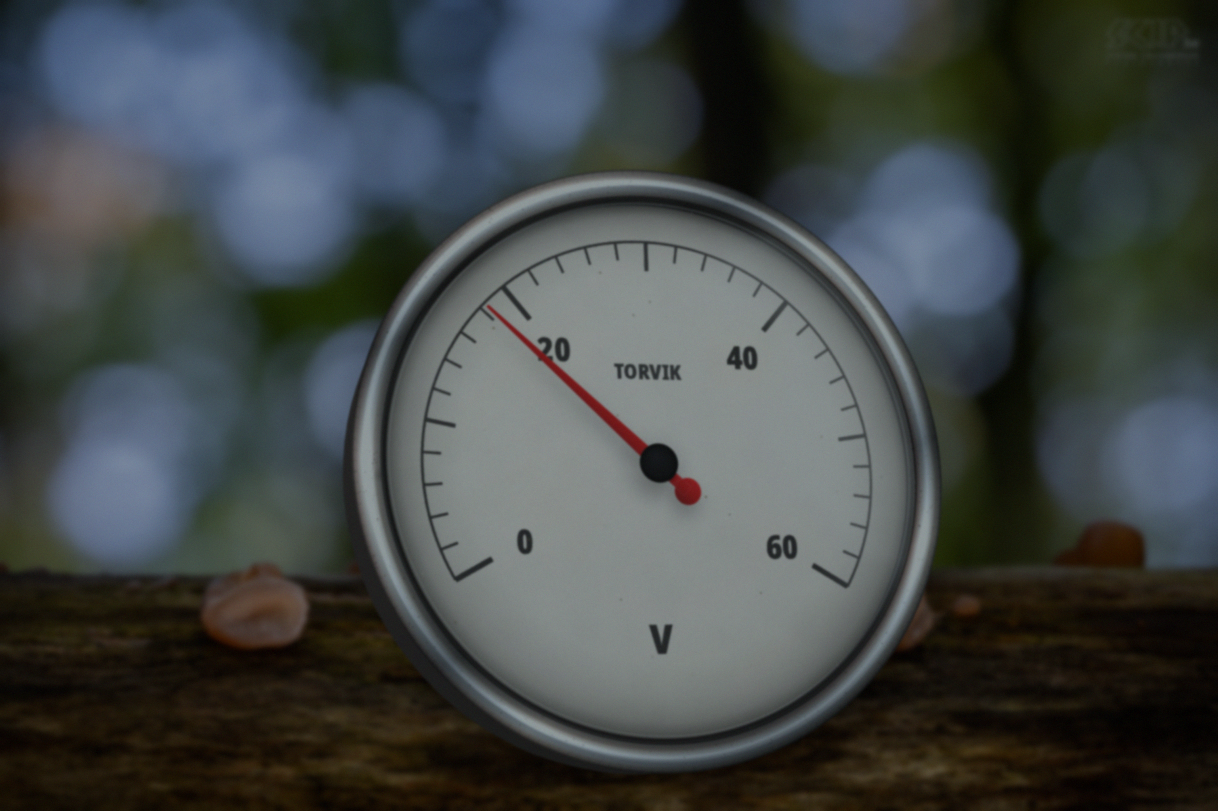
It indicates 18
